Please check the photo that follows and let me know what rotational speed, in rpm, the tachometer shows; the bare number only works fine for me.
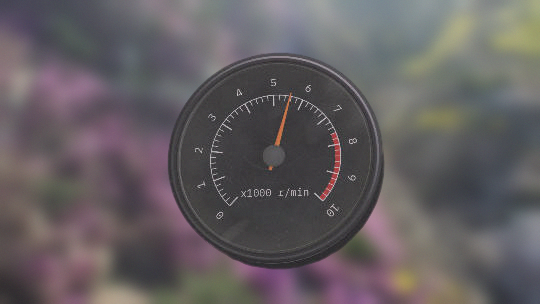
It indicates 5600
